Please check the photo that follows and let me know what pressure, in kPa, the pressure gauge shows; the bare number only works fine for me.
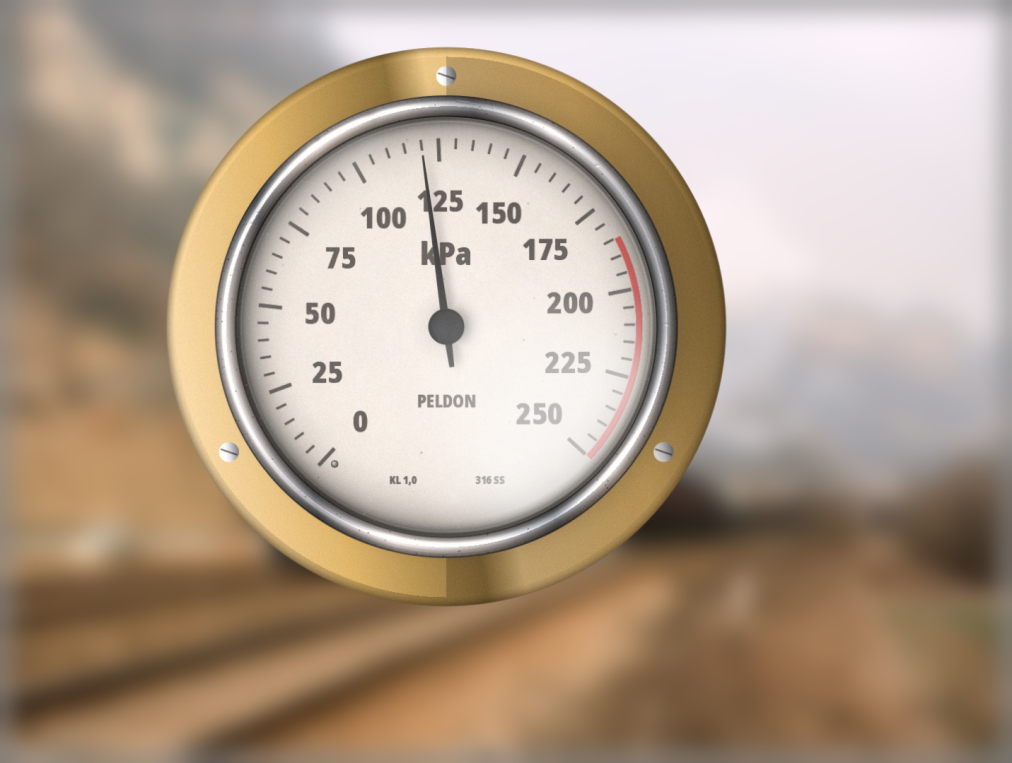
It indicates 120
